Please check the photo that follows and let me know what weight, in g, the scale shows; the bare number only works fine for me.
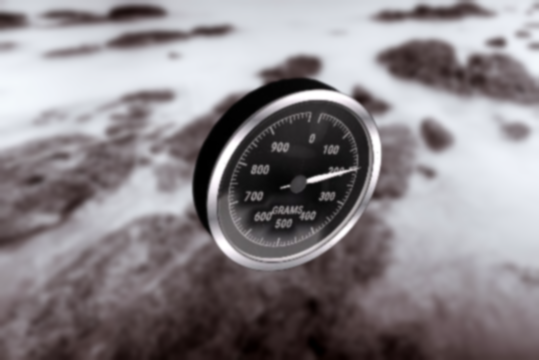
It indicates 200
